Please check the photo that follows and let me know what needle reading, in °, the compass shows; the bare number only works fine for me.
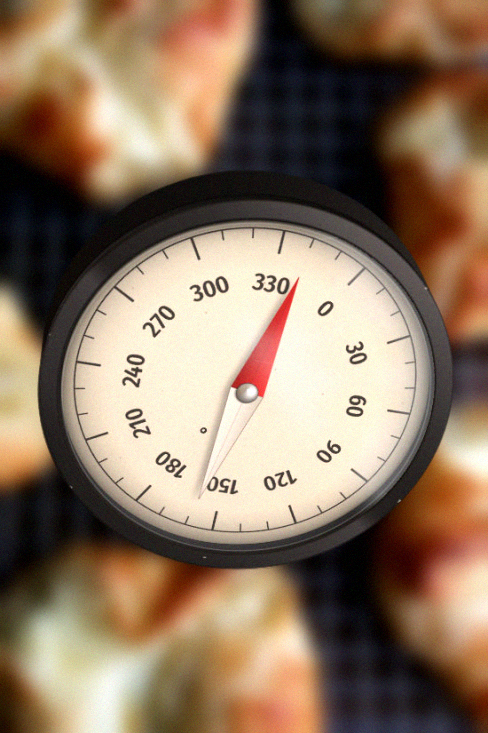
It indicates 340
